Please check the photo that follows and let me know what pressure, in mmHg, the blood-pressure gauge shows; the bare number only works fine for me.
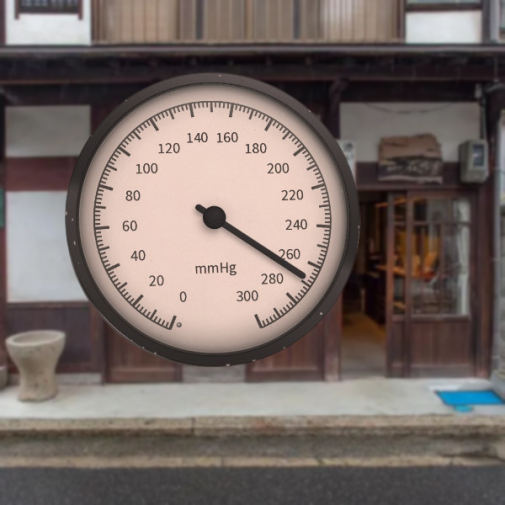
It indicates 268
